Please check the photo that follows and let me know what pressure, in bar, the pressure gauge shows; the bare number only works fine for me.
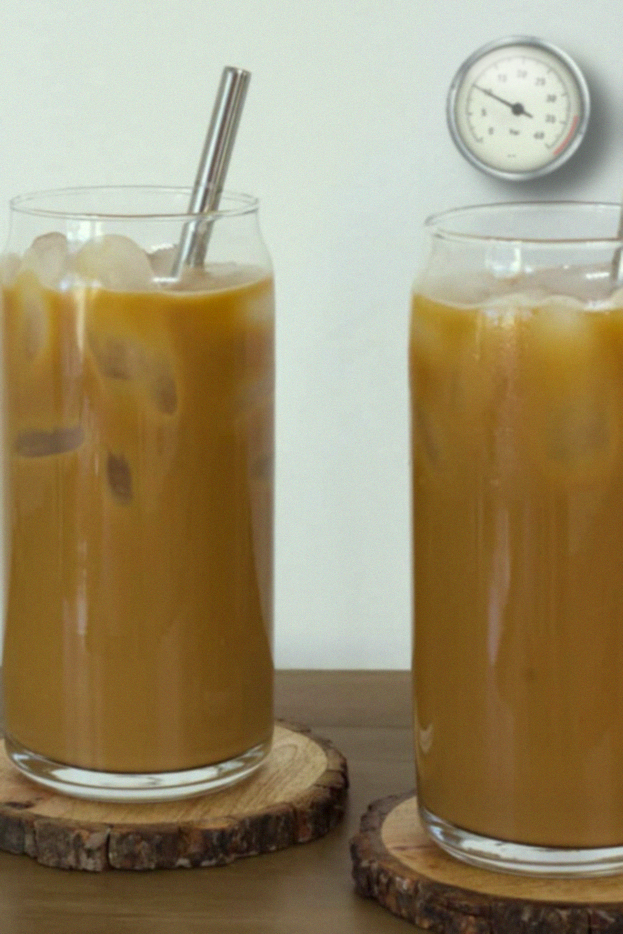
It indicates 10
